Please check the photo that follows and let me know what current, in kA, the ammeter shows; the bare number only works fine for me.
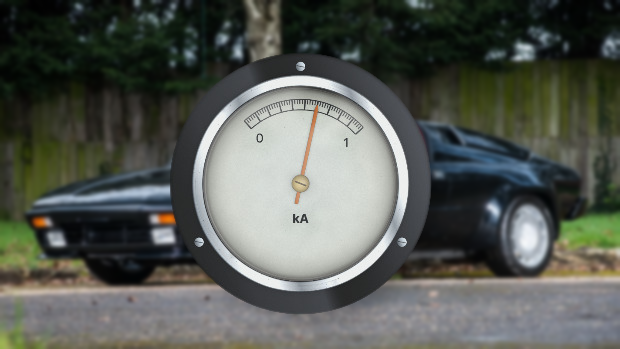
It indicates 0.6
